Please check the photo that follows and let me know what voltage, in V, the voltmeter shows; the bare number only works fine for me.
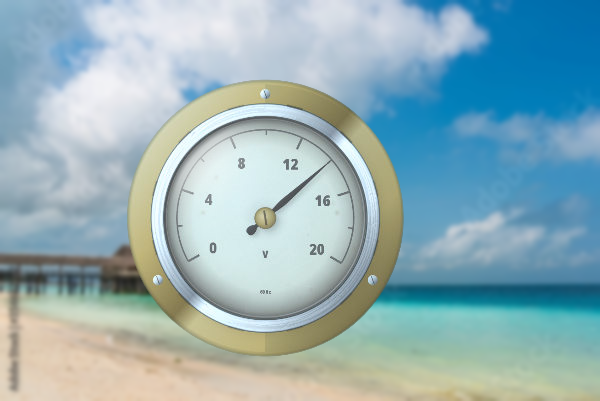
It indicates 14
